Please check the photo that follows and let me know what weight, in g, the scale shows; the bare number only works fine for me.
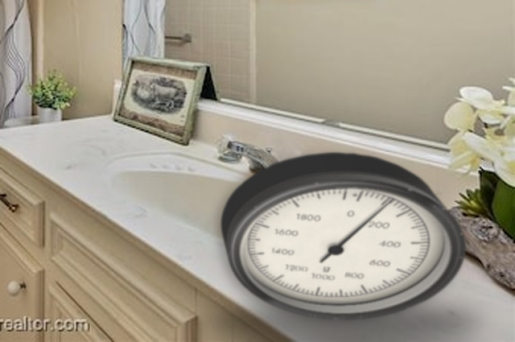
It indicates 100
